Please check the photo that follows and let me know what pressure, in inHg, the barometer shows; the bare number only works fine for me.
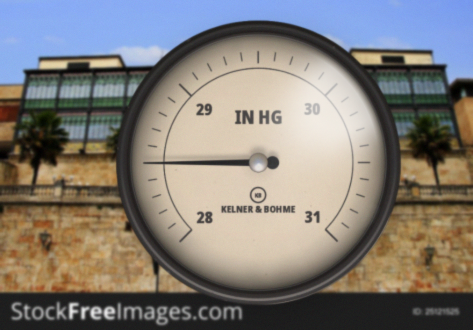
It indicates 28.5
